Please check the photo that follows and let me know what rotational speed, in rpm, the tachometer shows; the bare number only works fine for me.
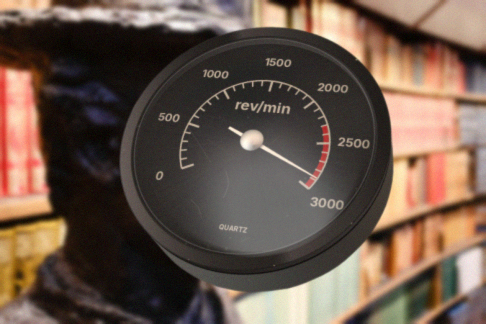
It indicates 2900
